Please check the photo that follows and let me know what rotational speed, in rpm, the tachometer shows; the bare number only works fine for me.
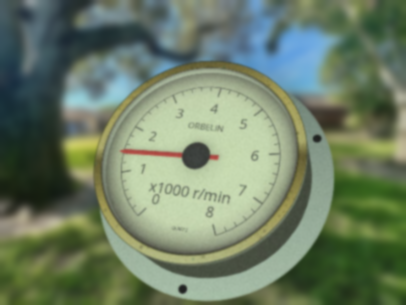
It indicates 1400
